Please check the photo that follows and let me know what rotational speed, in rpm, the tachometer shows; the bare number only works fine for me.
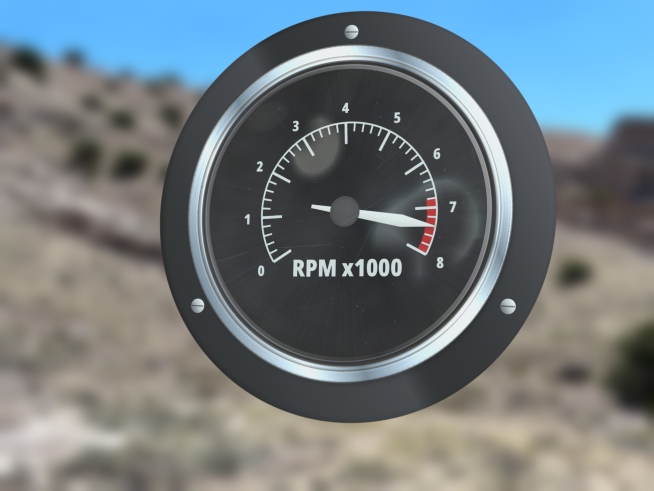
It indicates 7400
